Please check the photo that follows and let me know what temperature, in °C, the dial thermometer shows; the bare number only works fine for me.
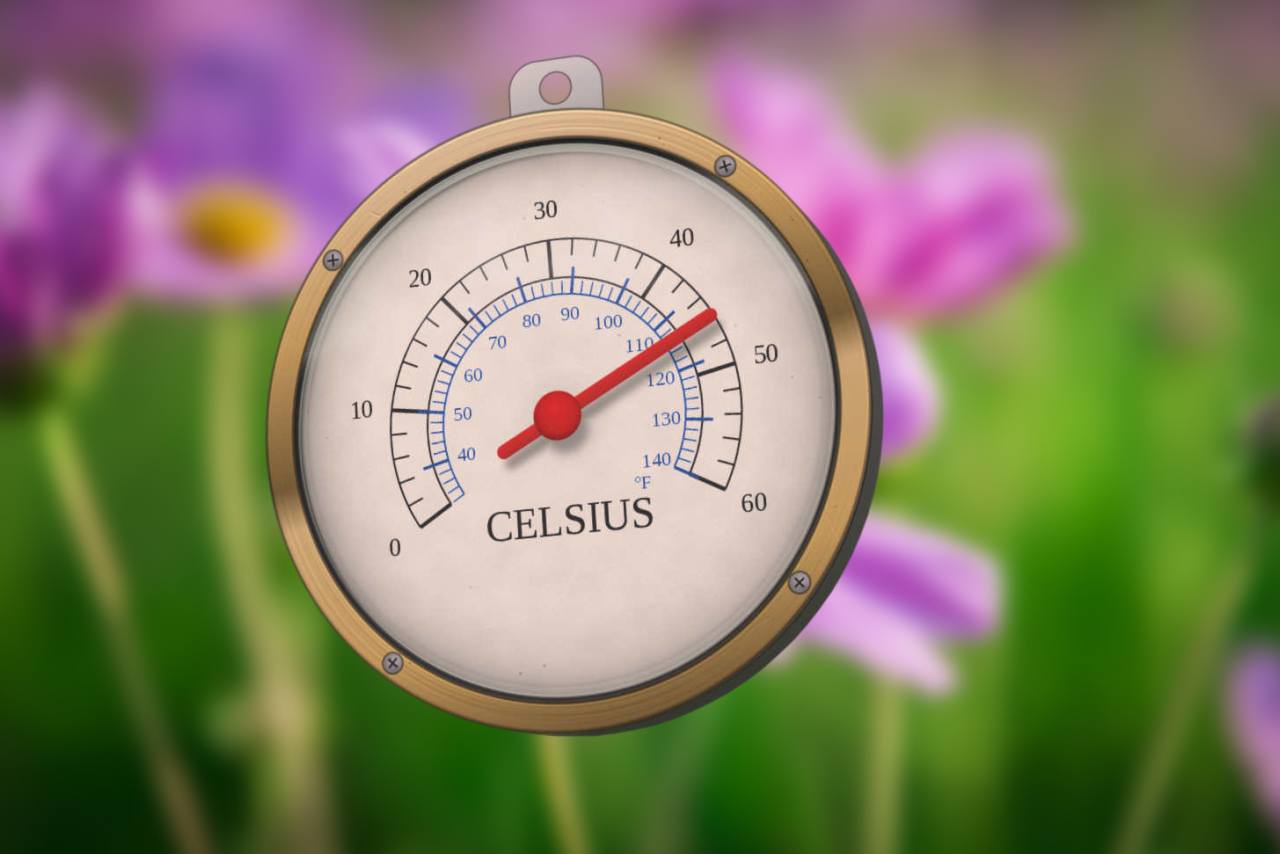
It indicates 46
